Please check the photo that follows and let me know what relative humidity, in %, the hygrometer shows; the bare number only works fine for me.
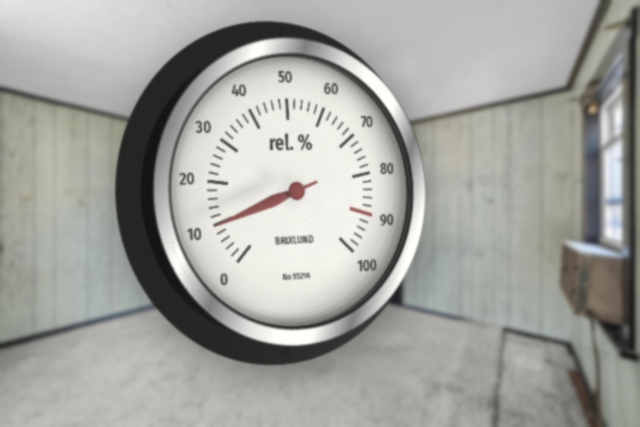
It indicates 10
